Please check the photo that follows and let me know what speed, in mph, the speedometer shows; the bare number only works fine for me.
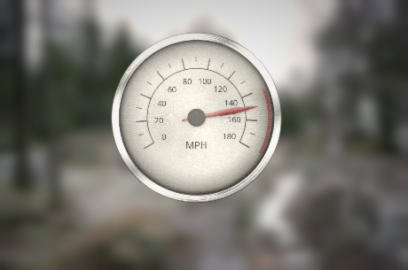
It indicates 150
